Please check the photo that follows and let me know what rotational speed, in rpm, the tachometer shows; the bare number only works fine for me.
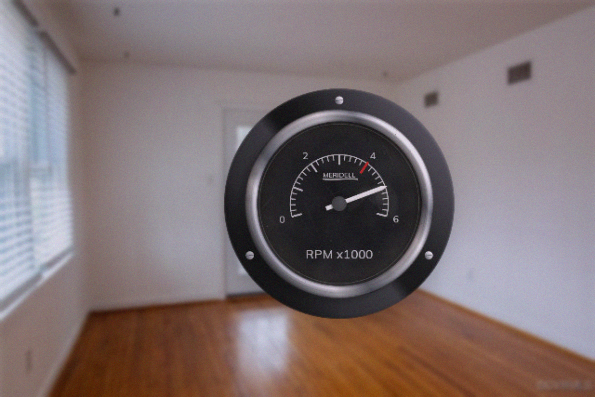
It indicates 5000
